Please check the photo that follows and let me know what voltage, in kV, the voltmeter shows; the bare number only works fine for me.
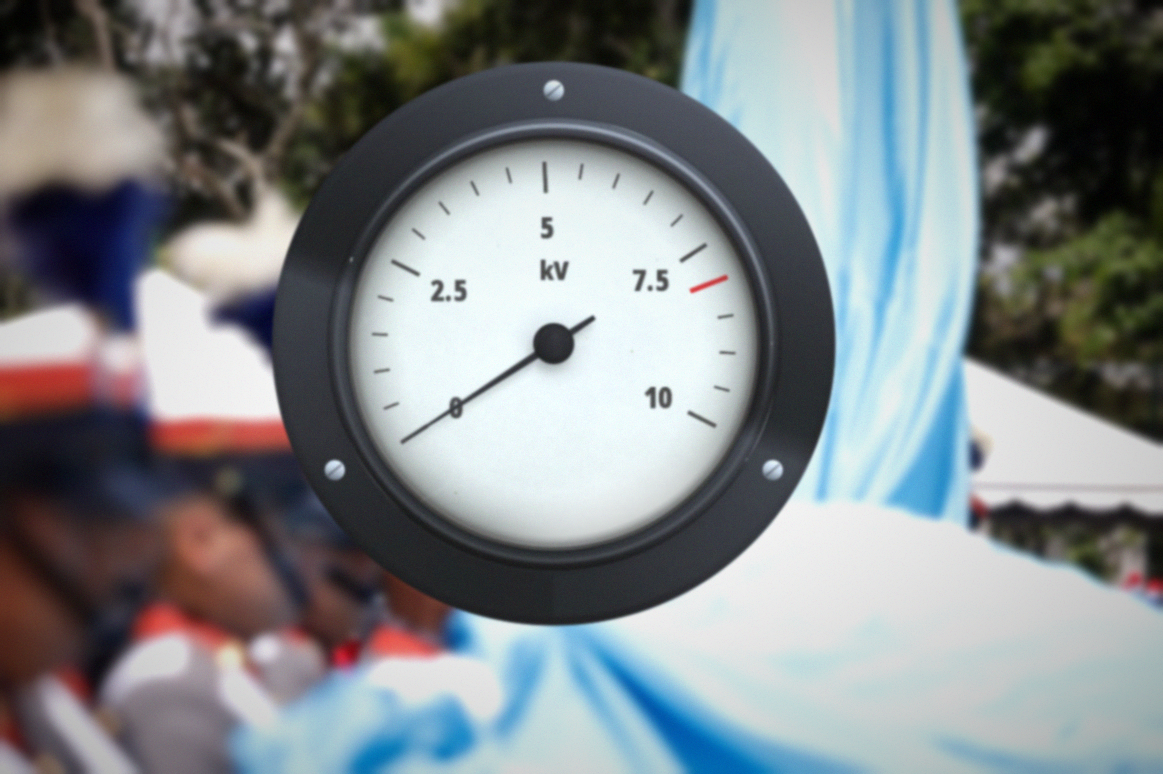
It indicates 0
